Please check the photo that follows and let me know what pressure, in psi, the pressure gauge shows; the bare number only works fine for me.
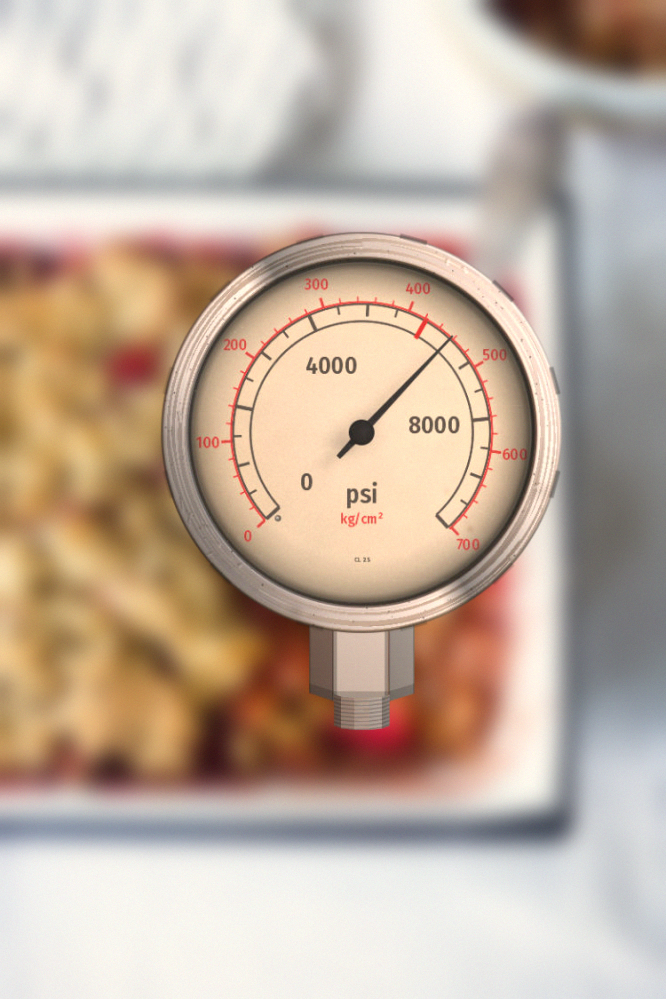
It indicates 6500
